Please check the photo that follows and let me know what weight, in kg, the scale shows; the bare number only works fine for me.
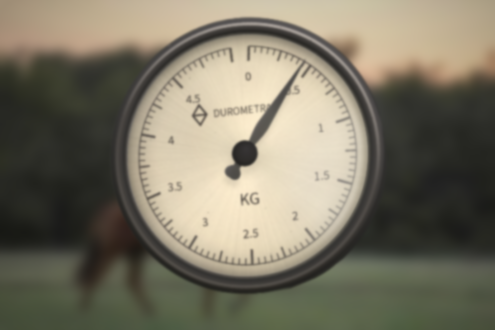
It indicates 0.45
